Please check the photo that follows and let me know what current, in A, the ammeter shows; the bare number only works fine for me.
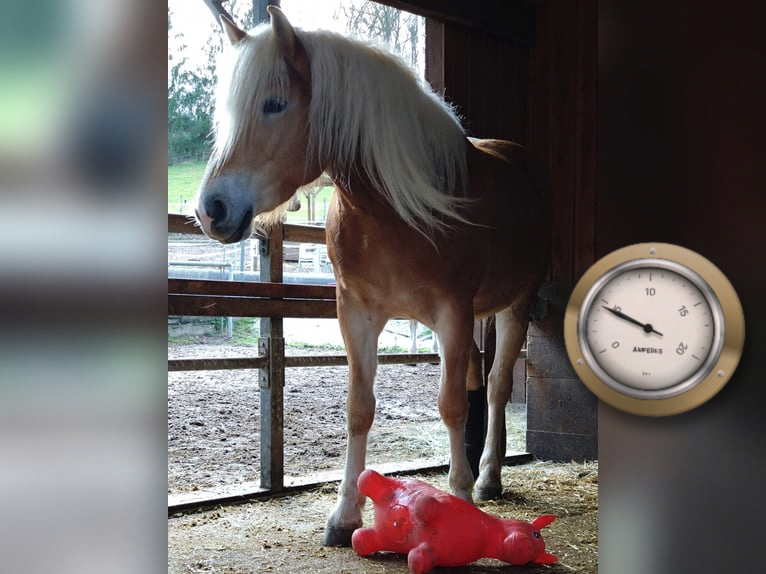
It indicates 4.5
